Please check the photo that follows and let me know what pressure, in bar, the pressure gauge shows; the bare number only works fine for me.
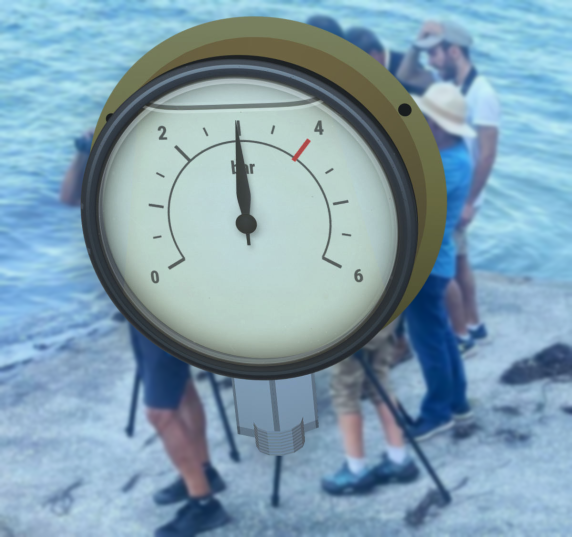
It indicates 3
